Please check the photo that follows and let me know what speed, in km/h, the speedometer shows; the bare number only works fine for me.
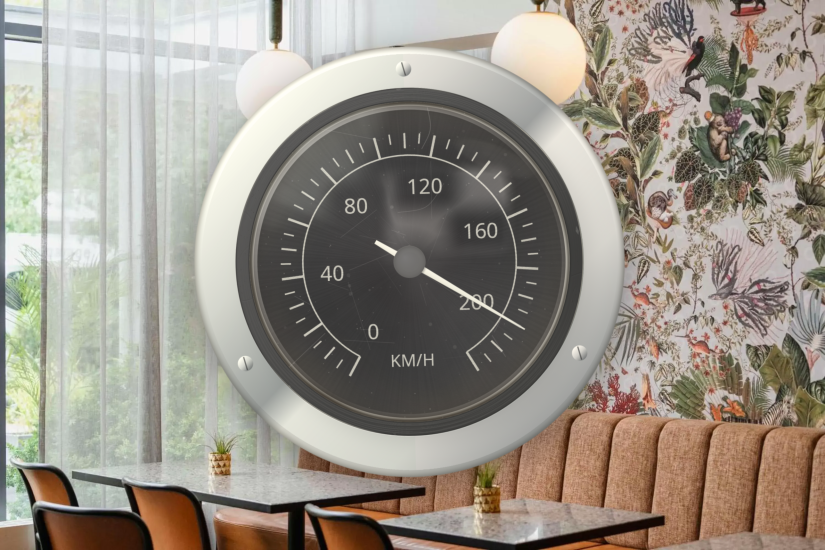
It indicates 200
